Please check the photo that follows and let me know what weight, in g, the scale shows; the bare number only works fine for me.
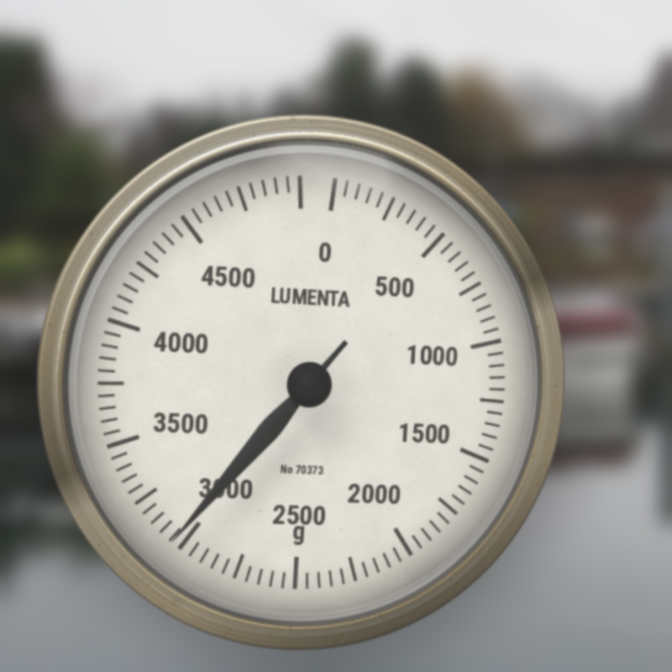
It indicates 3050
